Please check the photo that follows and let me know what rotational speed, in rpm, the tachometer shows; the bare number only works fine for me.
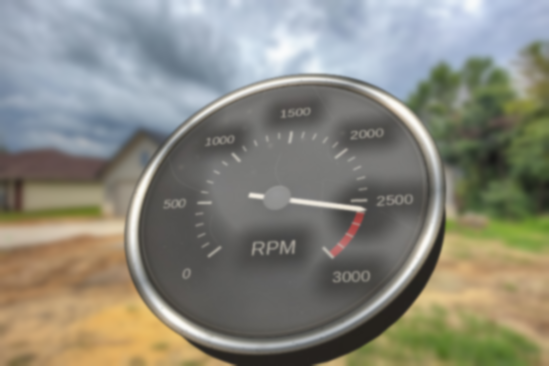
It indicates 2600
